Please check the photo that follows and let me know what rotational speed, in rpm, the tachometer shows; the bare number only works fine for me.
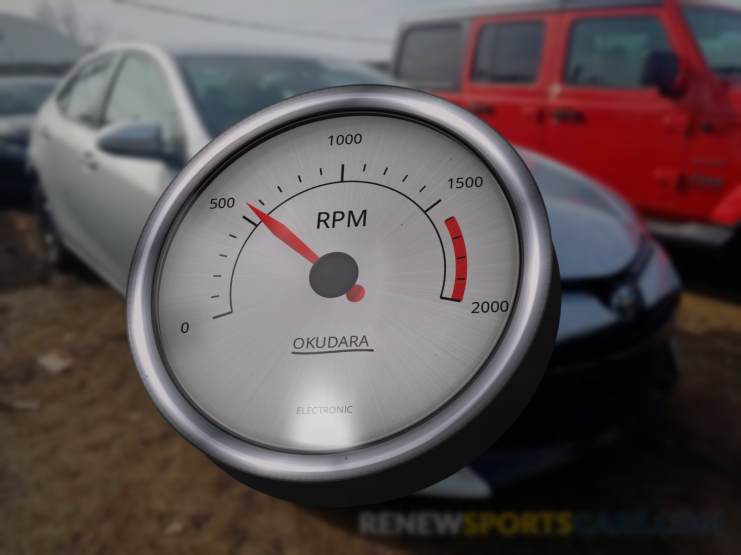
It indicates 550
